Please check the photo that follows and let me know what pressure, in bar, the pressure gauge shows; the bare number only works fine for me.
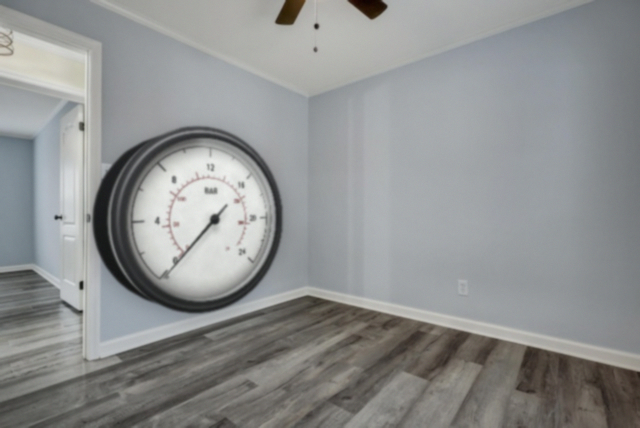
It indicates 0
